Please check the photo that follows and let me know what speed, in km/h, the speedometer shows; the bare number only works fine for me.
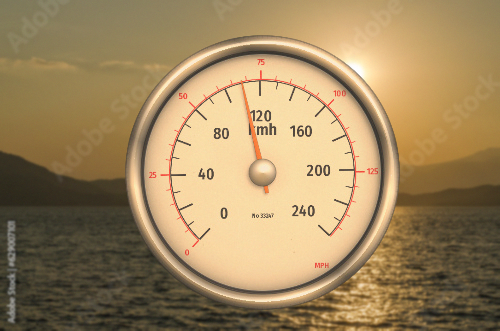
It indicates 110
